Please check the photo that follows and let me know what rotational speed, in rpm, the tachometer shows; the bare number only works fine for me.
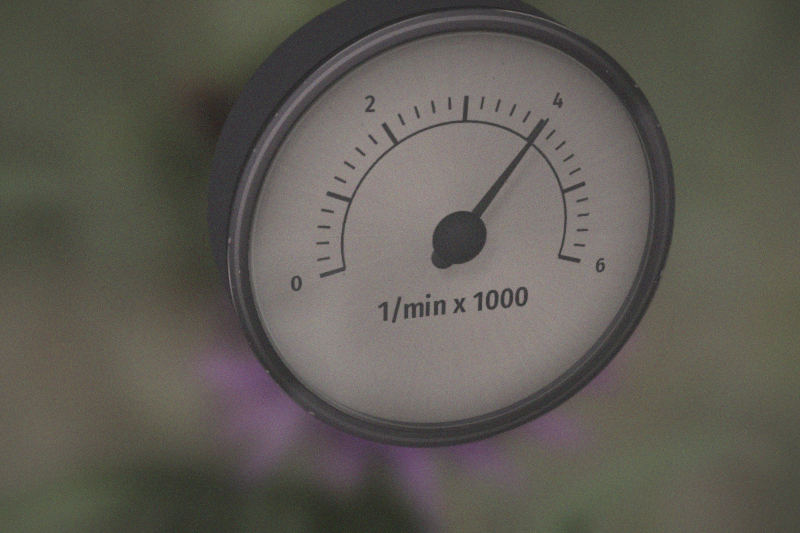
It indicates 4000
